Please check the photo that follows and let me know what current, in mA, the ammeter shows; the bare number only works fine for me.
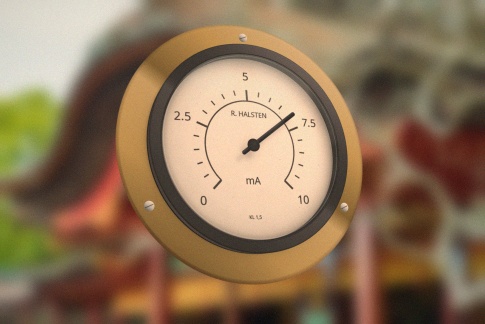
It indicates 7
